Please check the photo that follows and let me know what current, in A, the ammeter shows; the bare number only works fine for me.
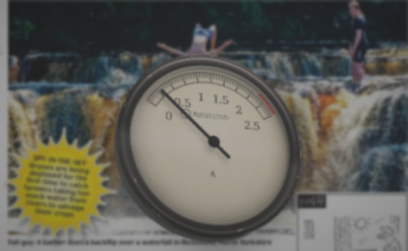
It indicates 0.25
